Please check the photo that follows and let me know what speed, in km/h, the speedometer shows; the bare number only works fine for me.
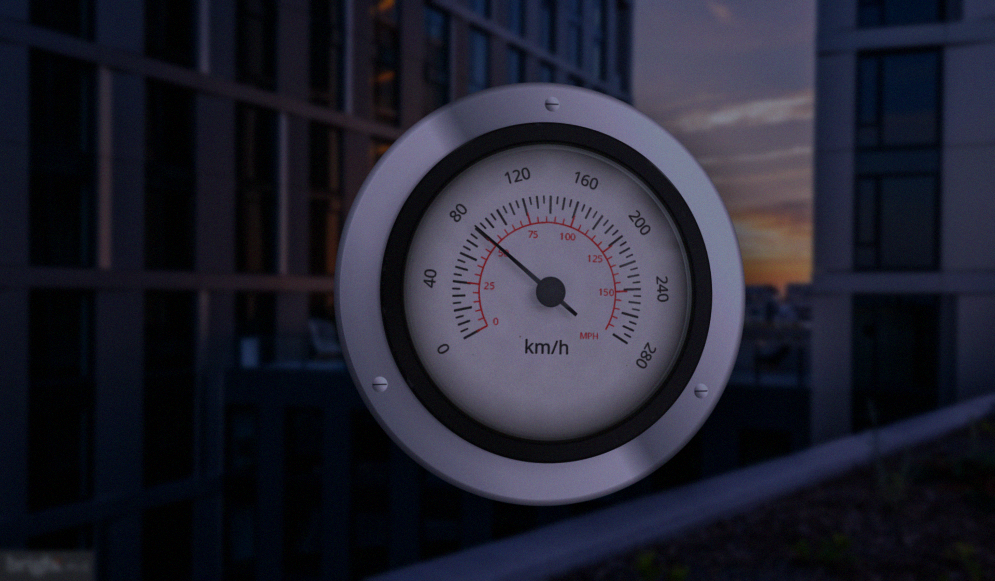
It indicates 80
